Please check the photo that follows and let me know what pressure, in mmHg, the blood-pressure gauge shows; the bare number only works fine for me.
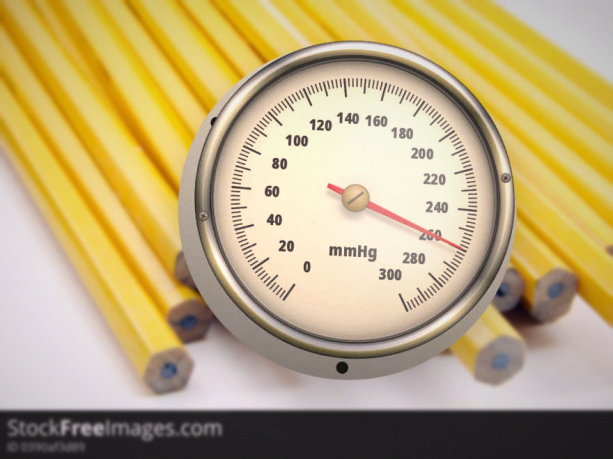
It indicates 260
